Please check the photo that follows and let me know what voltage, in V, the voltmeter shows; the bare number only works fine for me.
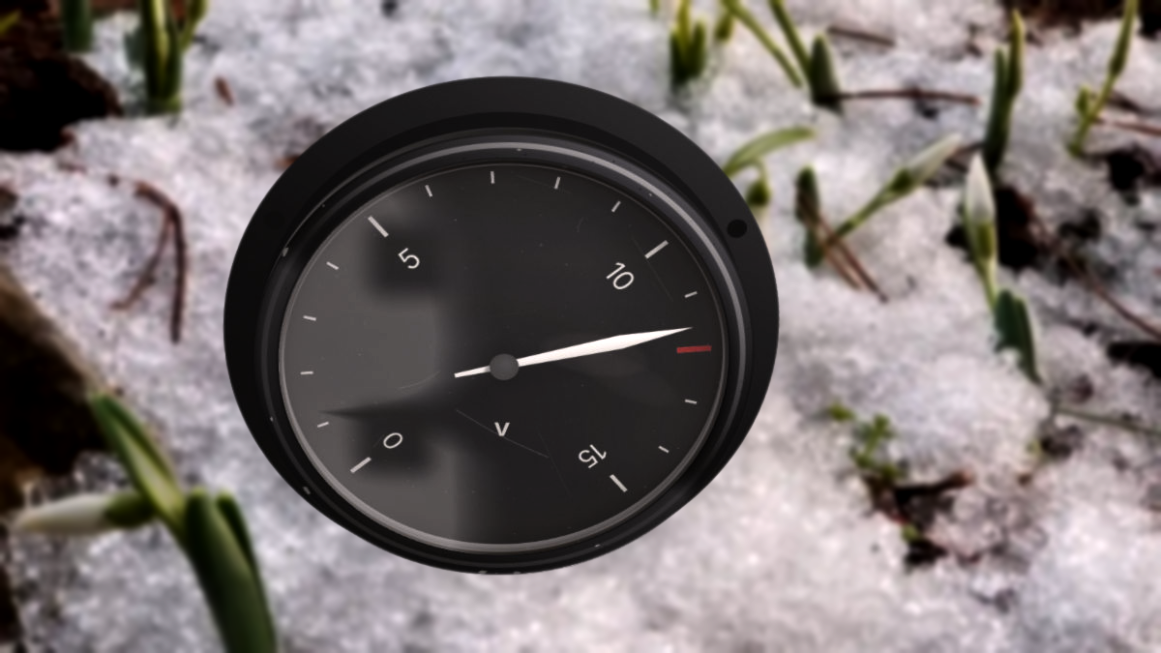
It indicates 11.5
